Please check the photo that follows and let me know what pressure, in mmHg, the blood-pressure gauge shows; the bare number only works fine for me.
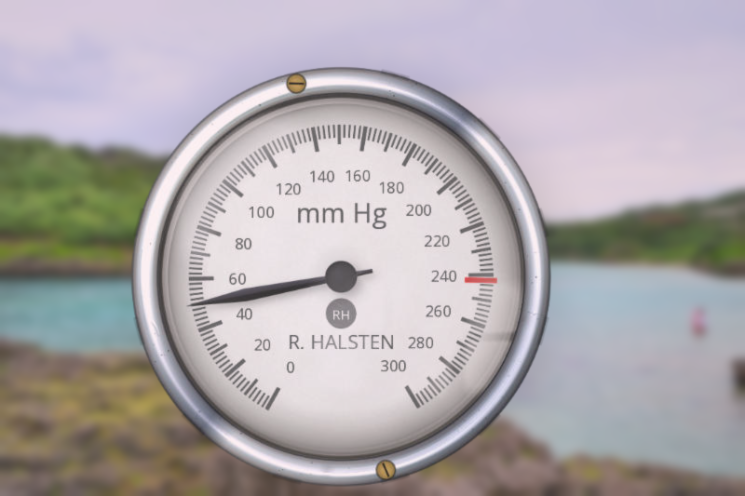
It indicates 50
